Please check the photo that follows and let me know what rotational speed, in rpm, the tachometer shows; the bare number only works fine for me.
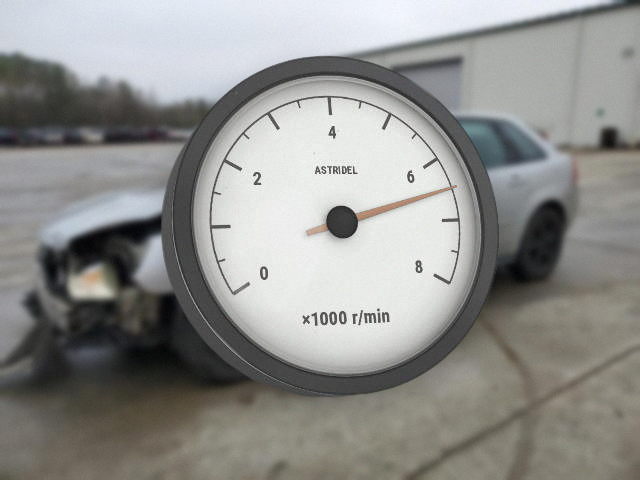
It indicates 6500
